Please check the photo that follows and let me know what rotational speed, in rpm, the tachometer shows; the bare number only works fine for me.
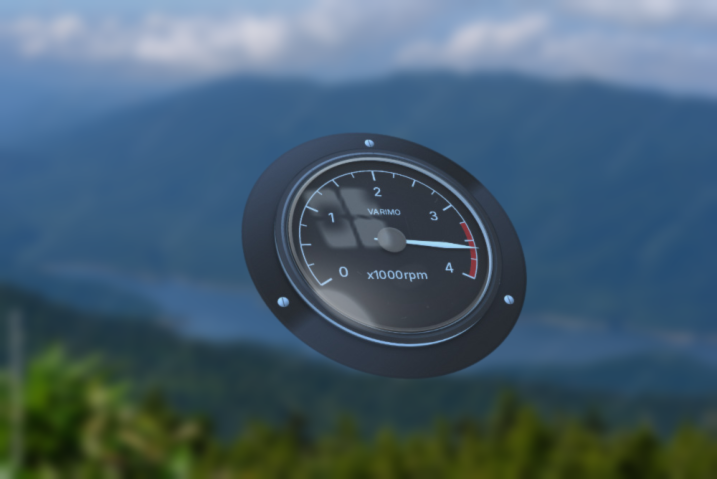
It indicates 3625
